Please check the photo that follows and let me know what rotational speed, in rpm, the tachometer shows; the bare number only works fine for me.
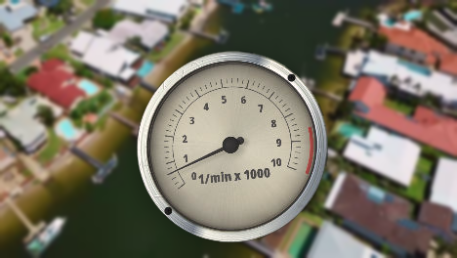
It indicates 600
